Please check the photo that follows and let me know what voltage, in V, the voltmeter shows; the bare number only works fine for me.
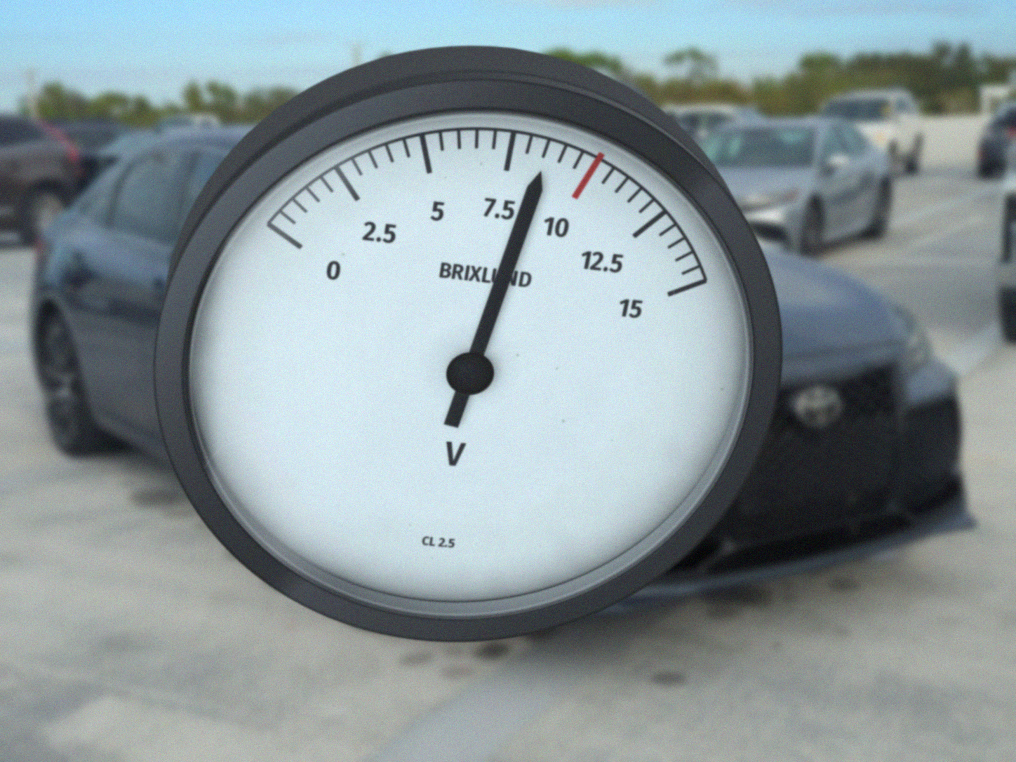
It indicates 8.5
